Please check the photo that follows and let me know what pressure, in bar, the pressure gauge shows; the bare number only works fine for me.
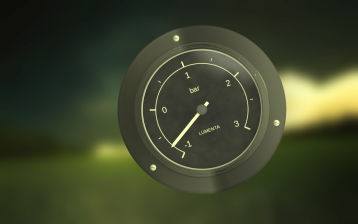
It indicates -0.75
